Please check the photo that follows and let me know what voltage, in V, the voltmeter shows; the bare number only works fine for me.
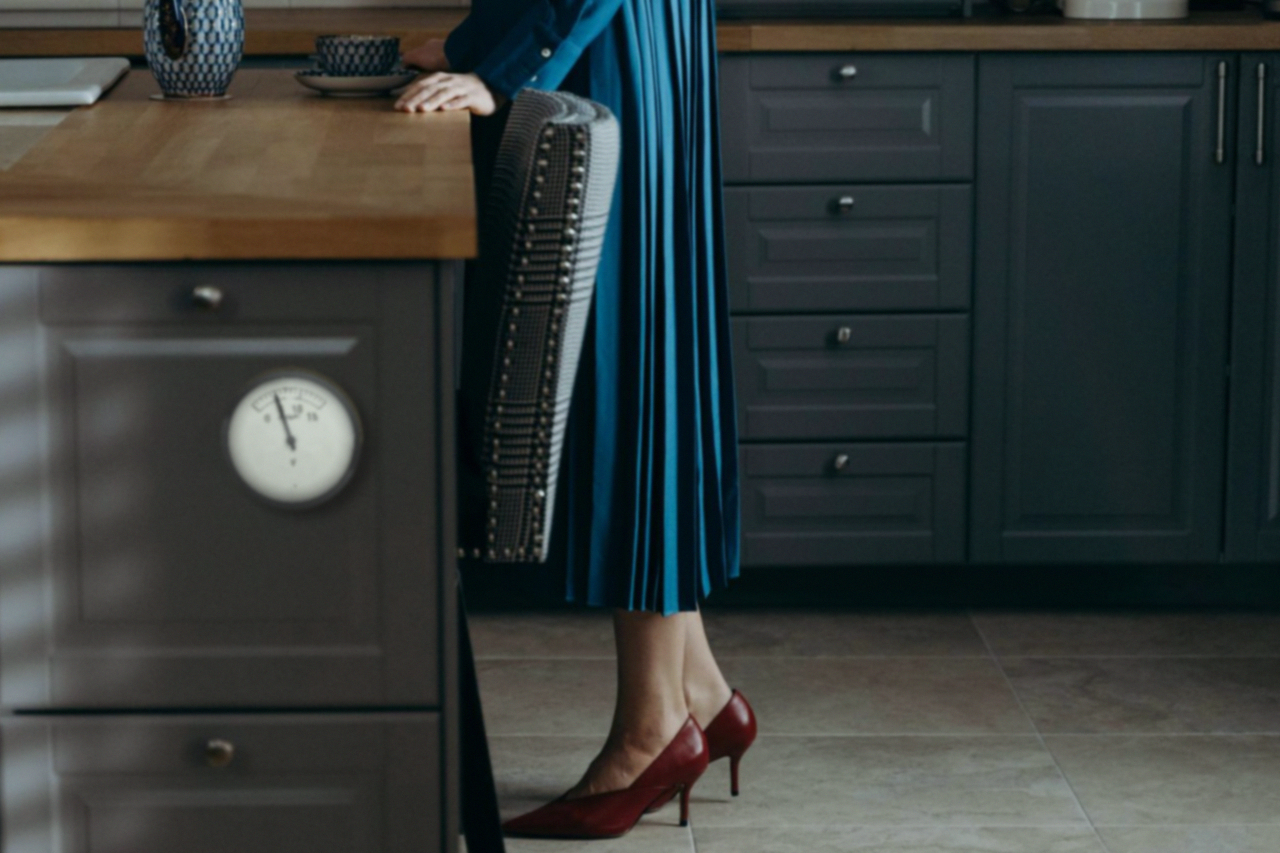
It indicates 5
